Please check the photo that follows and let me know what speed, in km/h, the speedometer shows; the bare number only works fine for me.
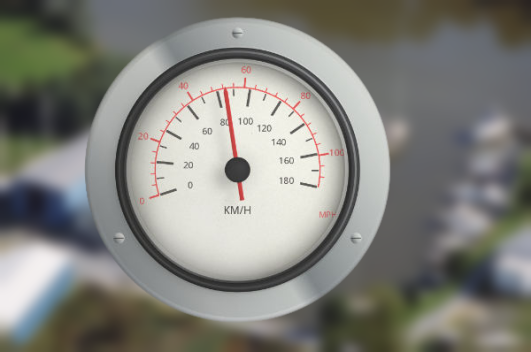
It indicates 85
